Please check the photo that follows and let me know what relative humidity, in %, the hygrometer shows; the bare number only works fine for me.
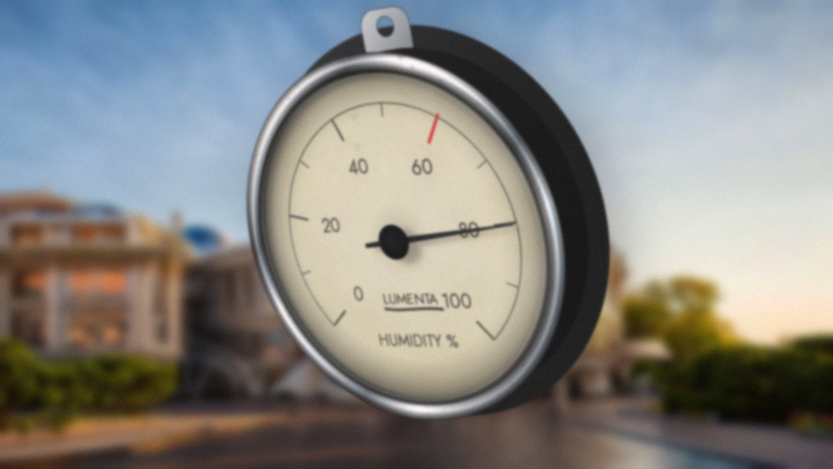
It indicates 80
